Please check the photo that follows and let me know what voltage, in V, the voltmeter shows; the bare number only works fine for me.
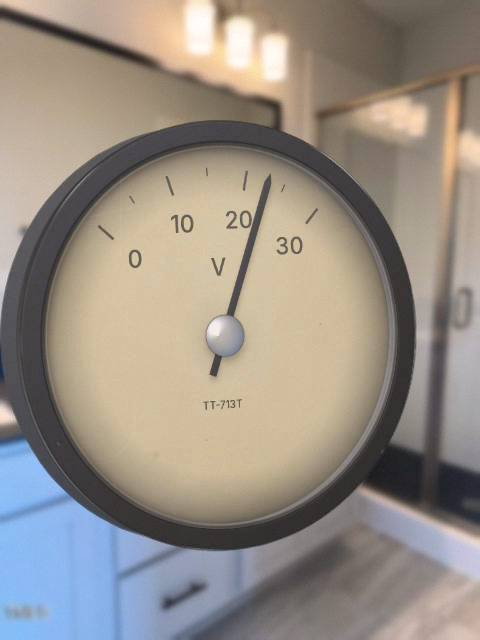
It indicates 22.5
